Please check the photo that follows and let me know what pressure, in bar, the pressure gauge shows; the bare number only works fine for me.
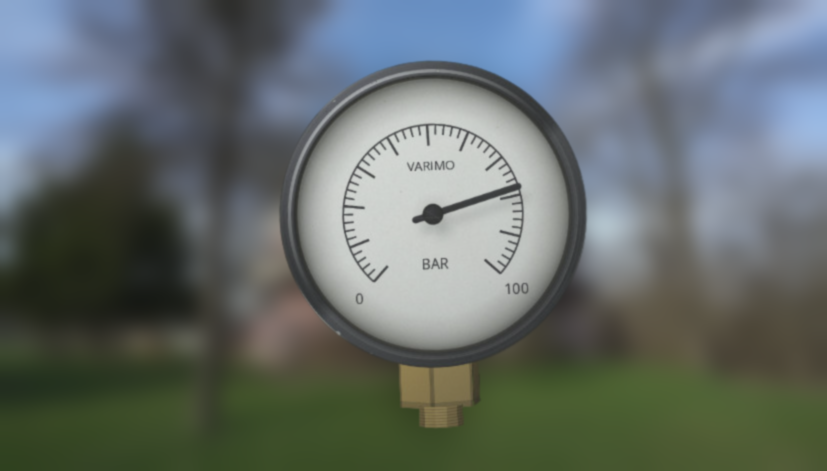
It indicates 78
